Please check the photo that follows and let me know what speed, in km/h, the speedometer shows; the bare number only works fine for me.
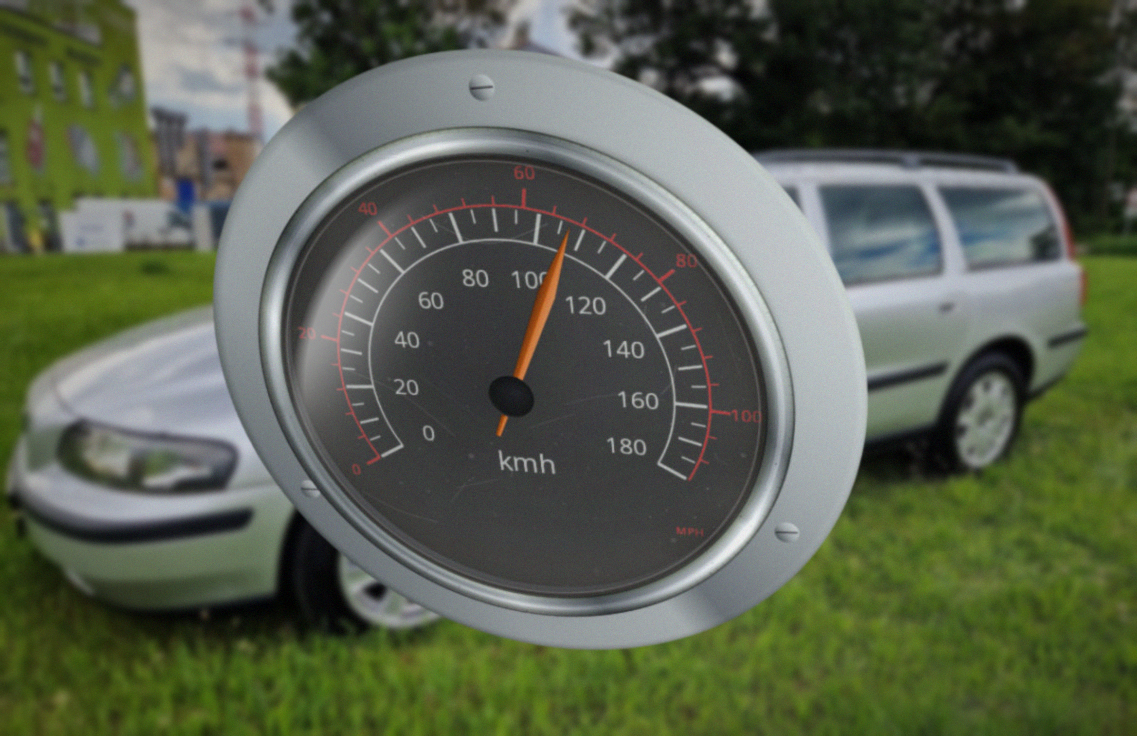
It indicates 107.5
